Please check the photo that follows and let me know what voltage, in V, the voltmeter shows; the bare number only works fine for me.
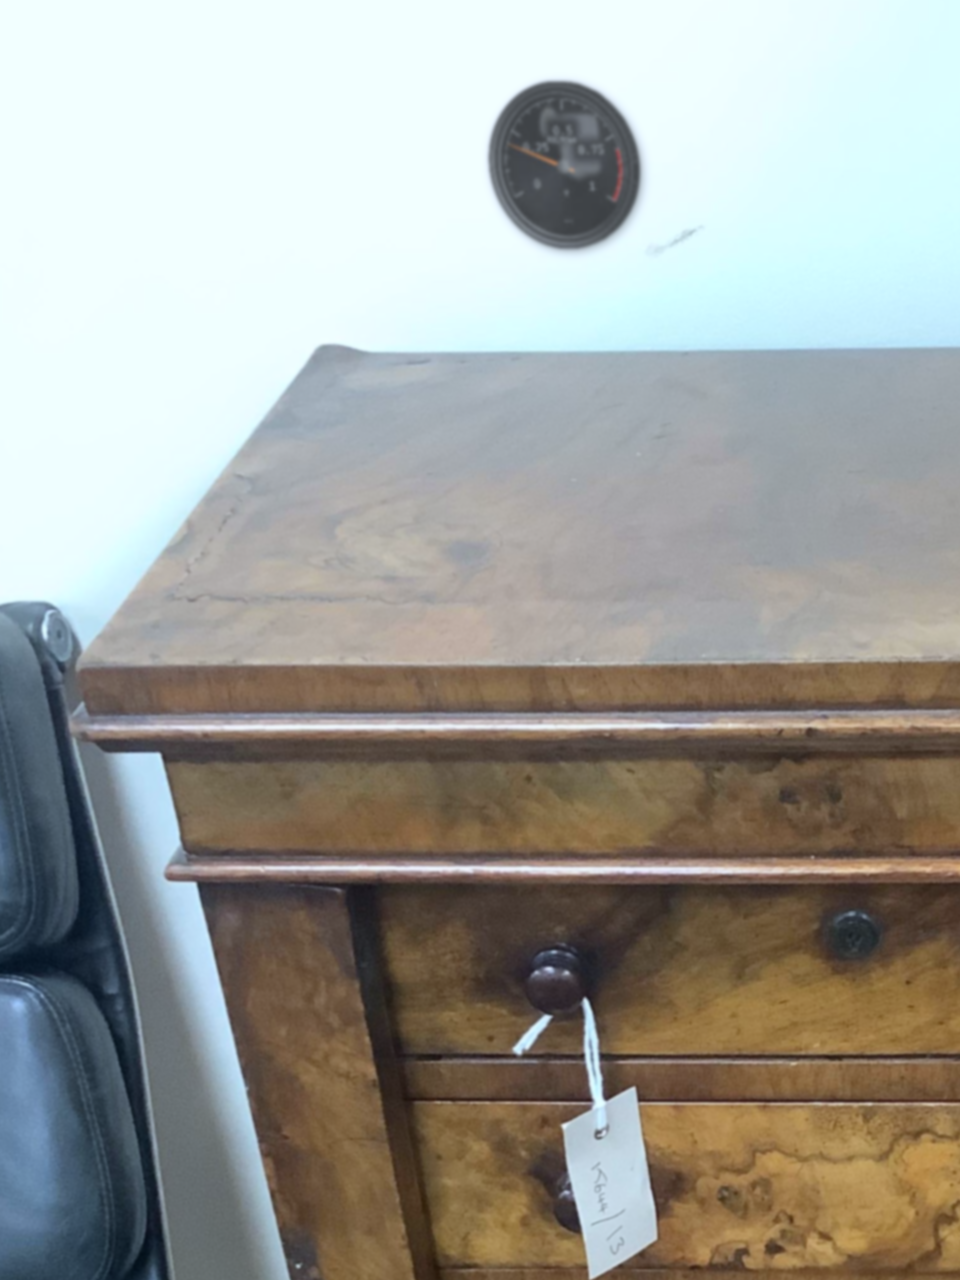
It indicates 0.2
